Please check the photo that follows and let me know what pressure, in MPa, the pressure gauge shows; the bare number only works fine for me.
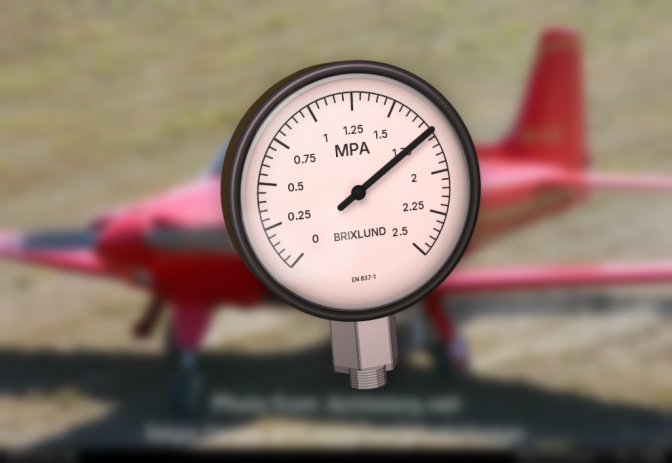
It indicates 1.75
